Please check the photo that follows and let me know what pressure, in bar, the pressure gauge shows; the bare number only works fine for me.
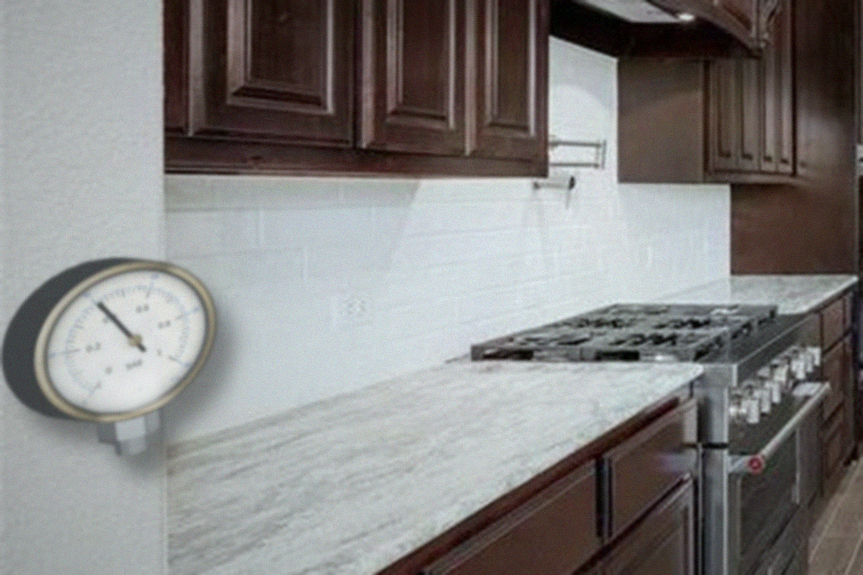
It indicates 0.4
